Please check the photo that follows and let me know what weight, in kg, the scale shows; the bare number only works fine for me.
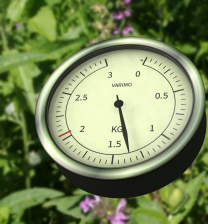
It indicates 1.35
